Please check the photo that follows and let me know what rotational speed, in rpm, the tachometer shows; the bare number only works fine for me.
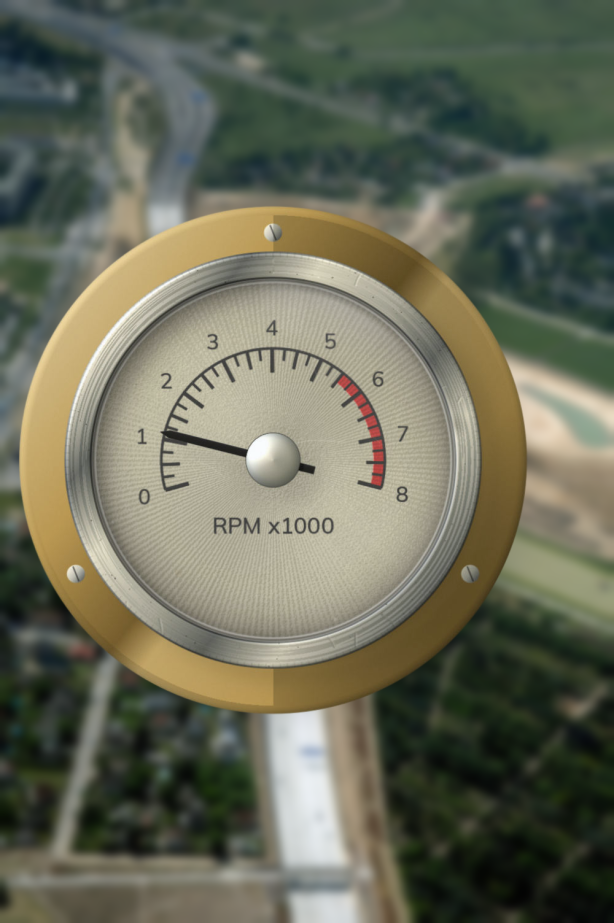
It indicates 1125
